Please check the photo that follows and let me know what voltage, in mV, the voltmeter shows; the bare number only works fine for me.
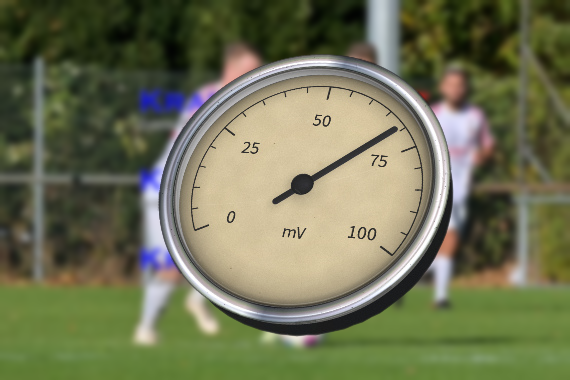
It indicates 70
